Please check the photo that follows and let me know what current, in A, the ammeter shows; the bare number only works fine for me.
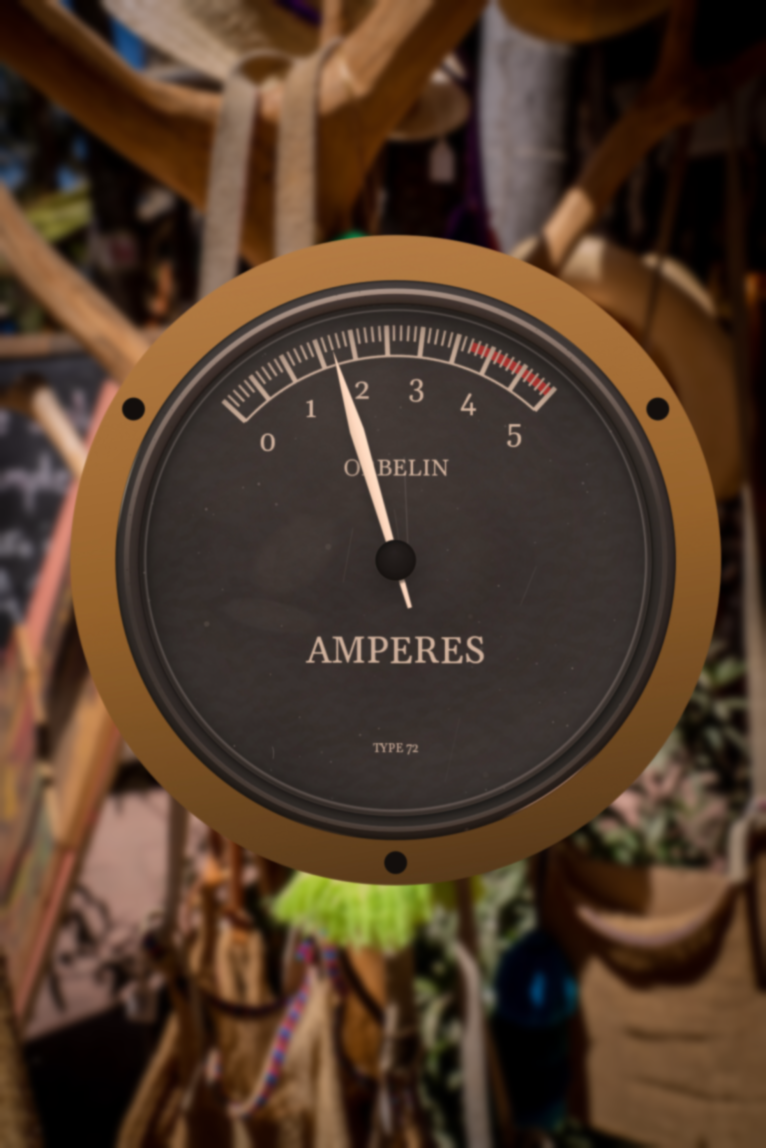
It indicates 1.7
